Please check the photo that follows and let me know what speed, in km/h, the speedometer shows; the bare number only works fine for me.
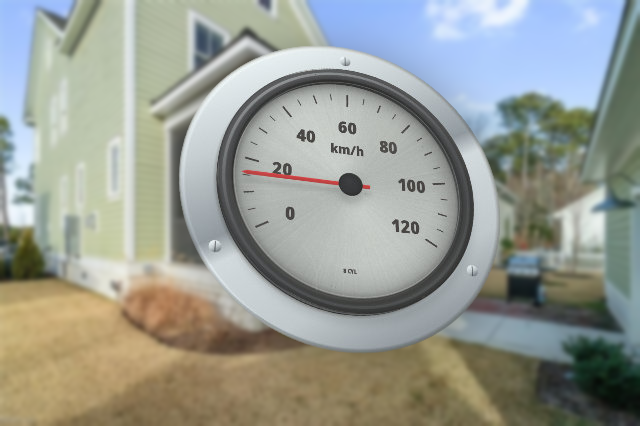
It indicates 15
